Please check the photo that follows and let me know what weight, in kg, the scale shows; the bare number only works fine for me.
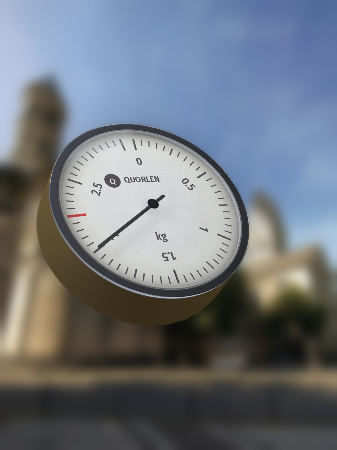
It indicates 2
